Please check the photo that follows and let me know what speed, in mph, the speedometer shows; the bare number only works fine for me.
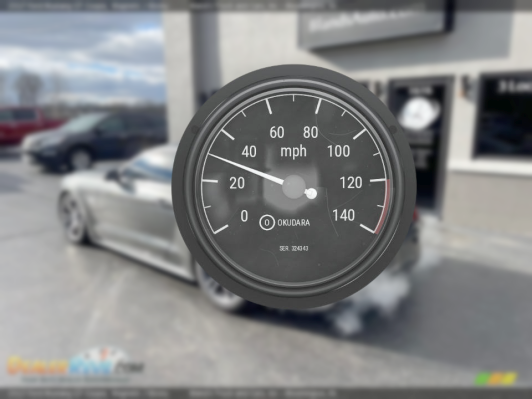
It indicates 30
